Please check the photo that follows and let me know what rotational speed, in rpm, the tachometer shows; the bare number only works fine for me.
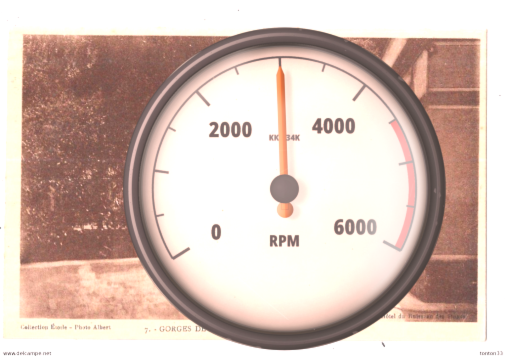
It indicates 3000
